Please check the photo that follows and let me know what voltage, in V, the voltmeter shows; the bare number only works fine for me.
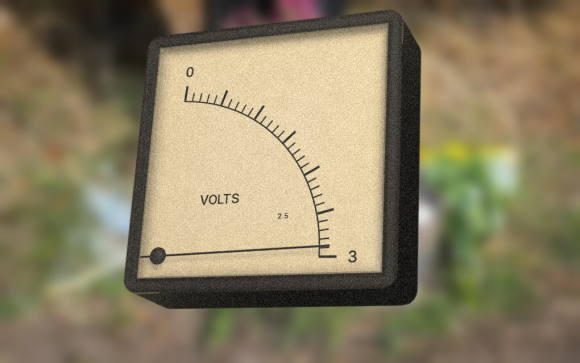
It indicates 2.9
